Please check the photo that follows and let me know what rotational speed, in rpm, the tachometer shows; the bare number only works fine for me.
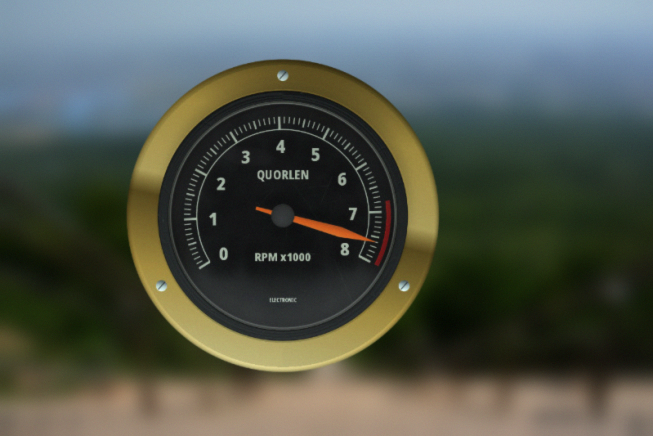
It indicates 7600
